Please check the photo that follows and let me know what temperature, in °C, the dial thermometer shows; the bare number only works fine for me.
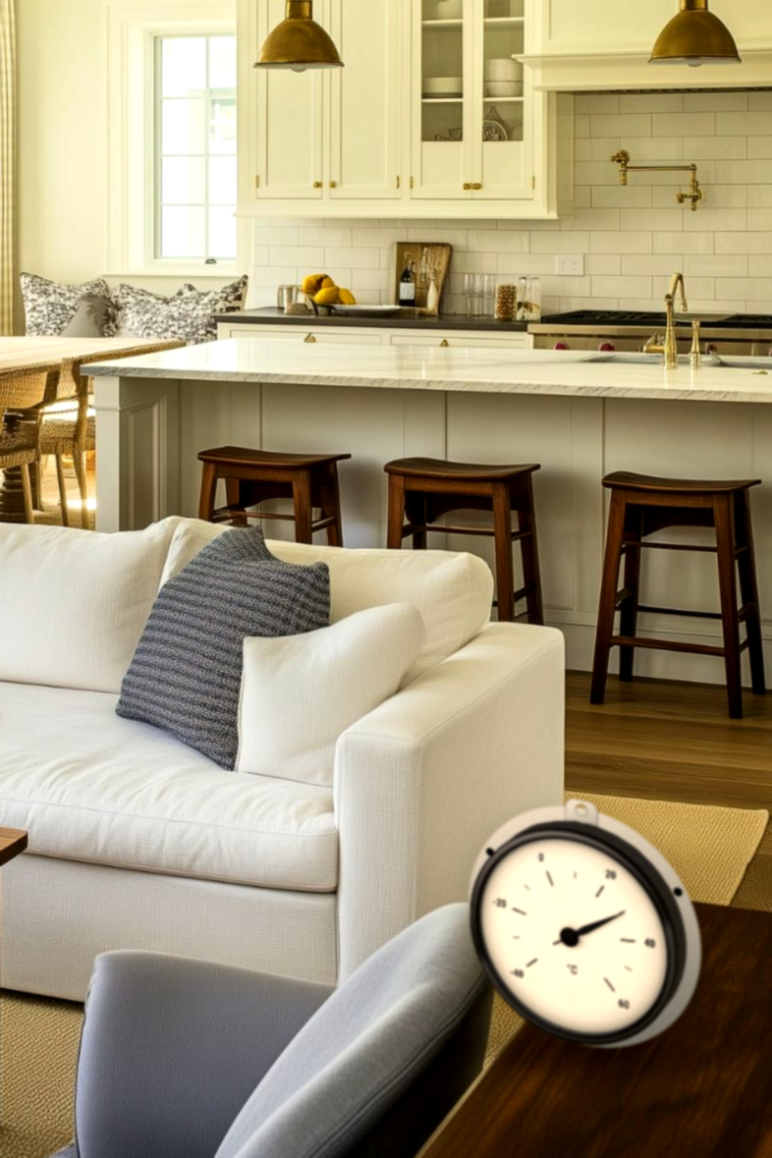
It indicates 30
